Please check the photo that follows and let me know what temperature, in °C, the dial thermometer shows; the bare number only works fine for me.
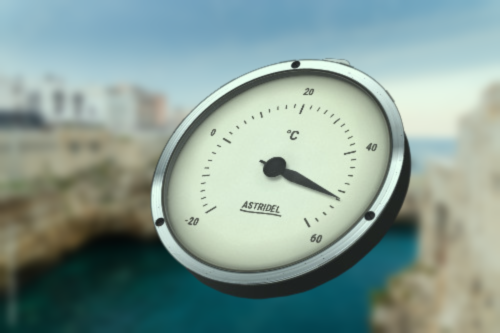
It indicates 52
